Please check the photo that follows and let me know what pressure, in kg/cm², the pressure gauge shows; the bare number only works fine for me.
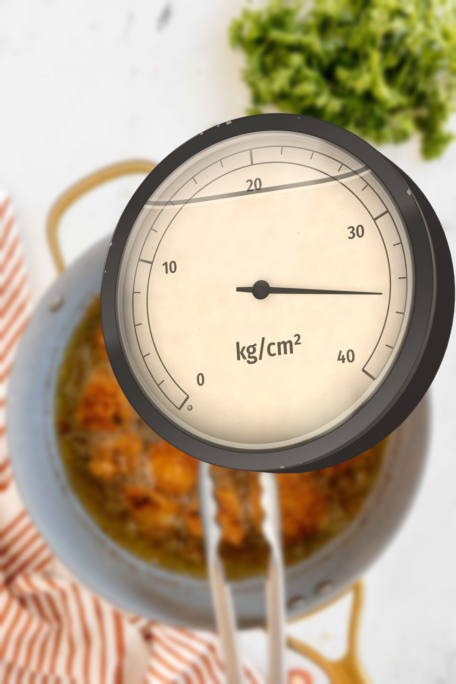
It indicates 35
